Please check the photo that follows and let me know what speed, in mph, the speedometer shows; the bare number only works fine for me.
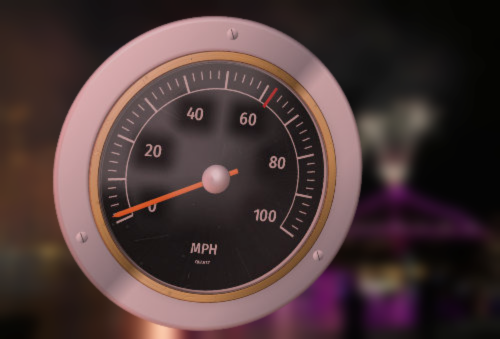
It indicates 2
